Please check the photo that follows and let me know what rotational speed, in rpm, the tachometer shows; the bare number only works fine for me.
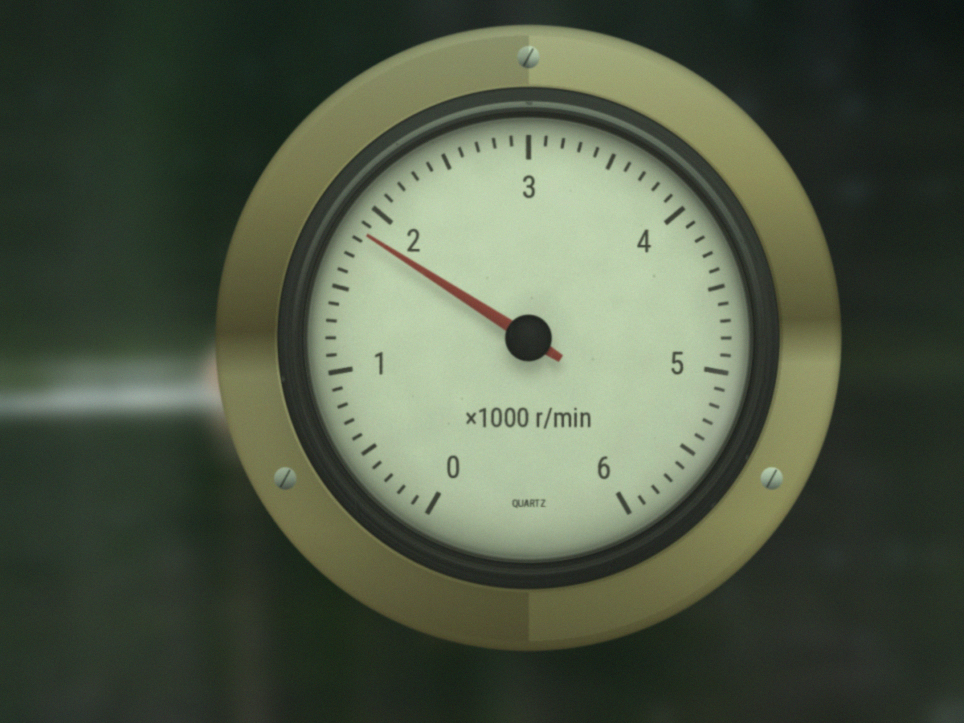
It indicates 1850
